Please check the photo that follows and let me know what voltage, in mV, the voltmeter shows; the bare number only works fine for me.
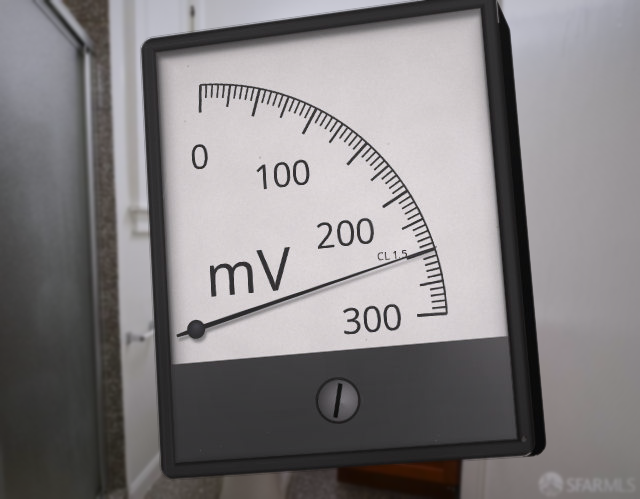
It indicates 250
